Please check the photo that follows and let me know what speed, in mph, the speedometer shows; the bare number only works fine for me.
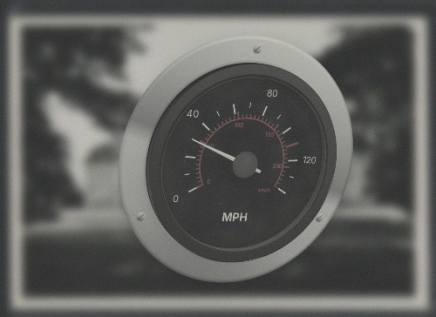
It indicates 30
